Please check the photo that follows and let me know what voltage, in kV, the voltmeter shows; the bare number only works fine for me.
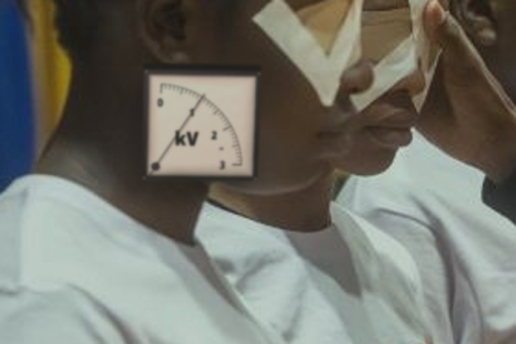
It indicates 1
